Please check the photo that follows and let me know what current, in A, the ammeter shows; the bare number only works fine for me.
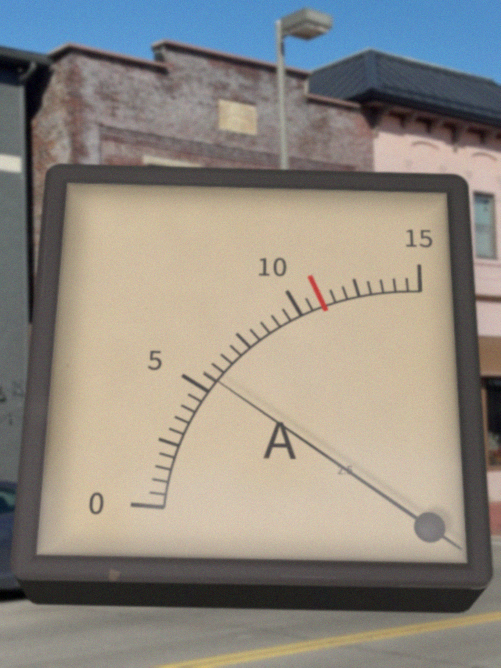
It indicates 5.5
